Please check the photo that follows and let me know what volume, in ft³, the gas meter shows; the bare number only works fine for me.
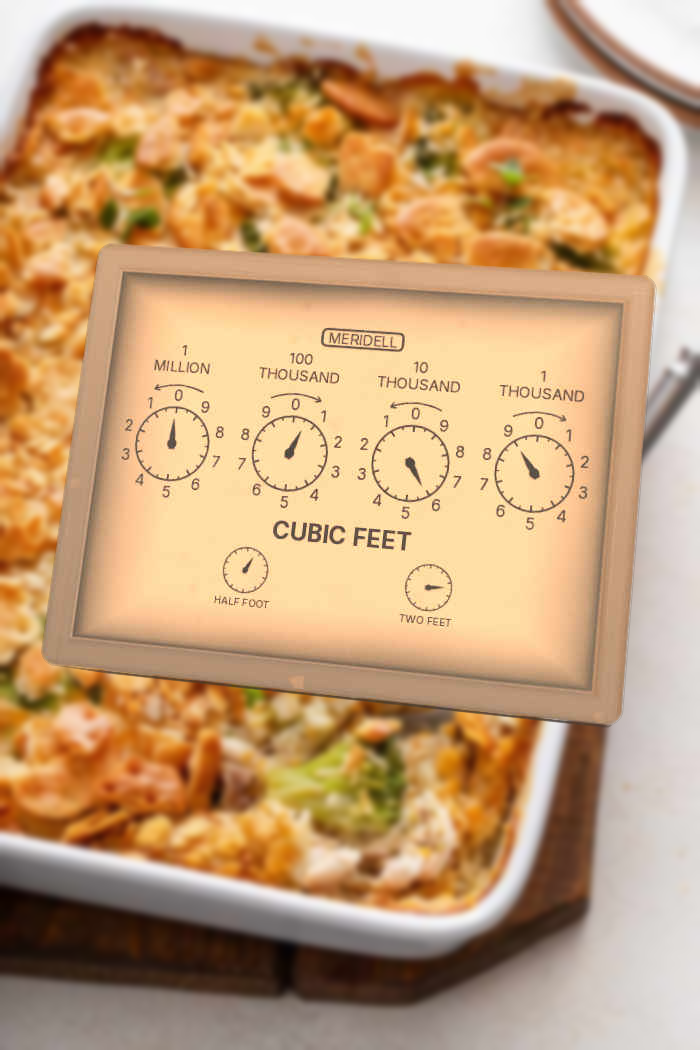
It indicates 5900
